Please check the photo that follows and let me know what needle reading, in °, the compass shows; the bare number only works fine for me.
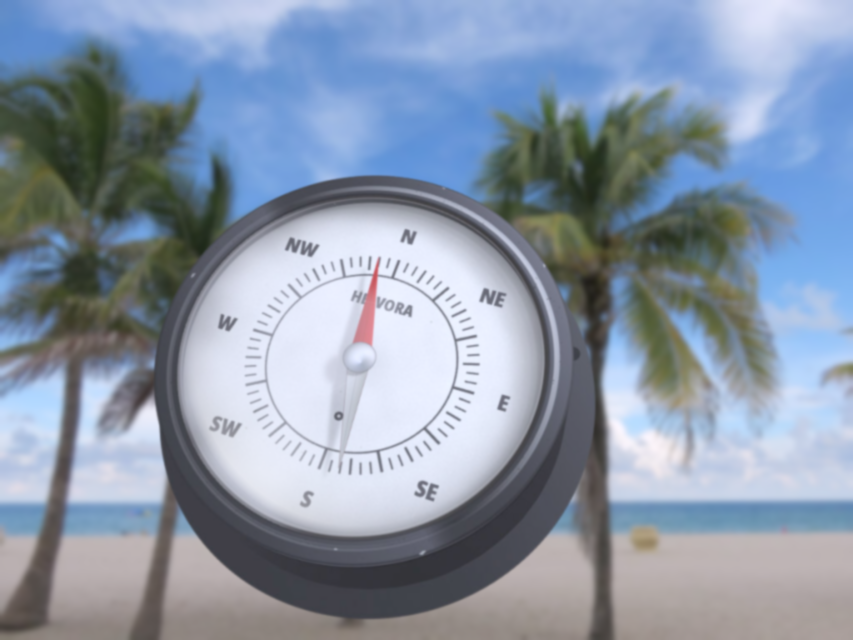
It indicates 350
